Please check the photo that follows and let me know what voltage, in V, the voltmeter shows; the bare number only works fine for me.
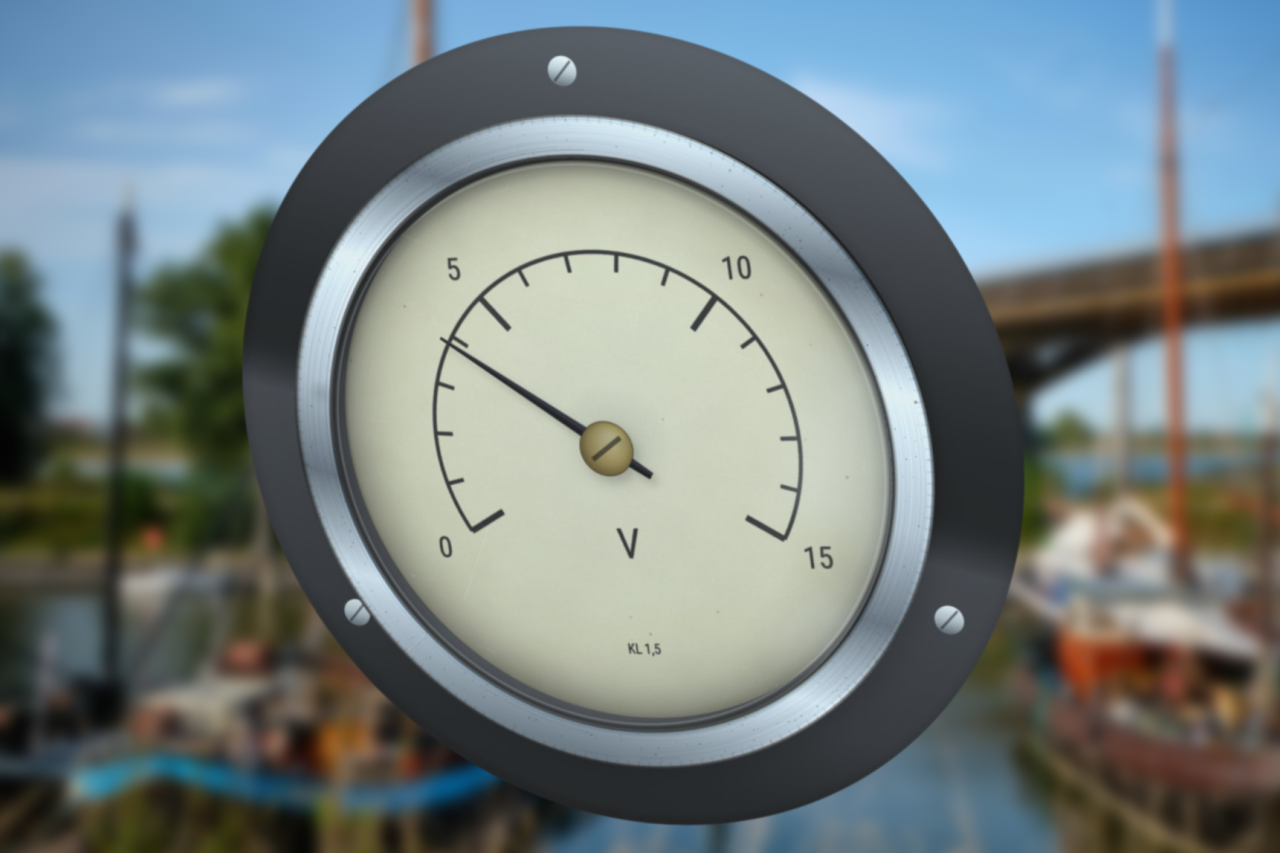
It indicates 4
